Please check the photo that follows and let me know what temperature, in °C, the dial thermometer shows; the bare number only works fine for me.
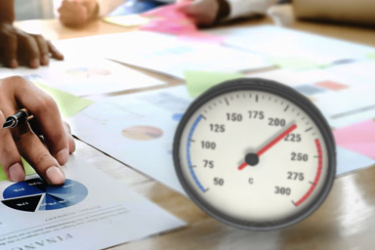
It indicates 215
